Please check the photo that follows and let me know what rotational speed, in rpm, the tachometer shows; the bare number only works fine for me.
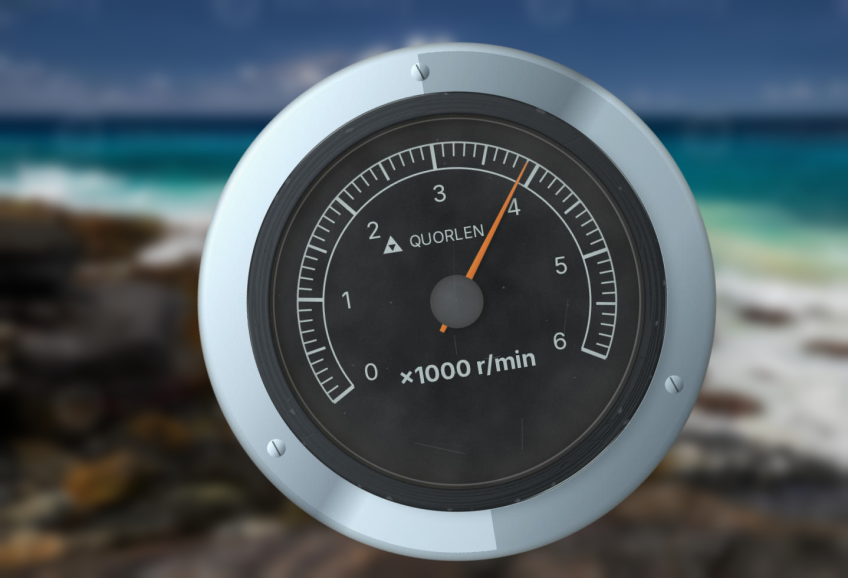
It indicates 3900
